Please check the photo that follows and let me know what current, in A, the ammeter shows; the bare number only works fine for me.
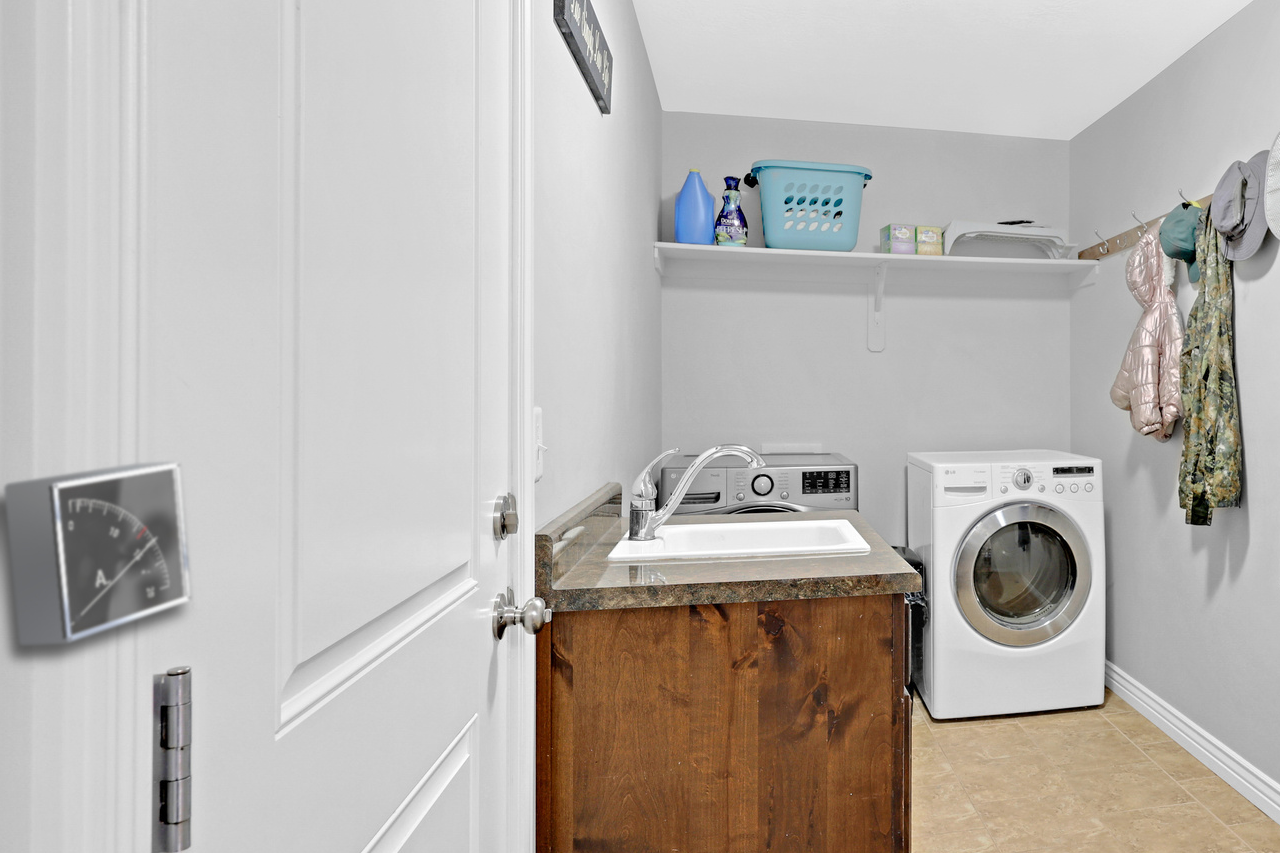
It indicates 15
